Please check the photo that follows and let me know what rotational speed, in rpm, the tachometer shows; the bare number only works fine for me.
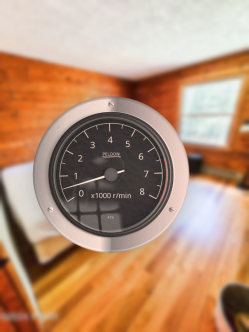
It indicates 500
